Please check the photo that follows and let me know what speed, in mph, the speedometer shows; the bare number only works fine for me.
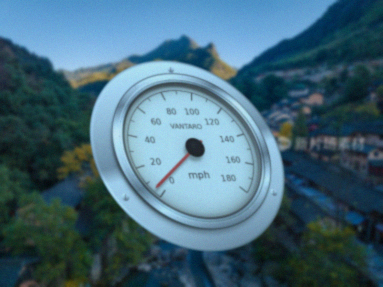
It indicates 5
